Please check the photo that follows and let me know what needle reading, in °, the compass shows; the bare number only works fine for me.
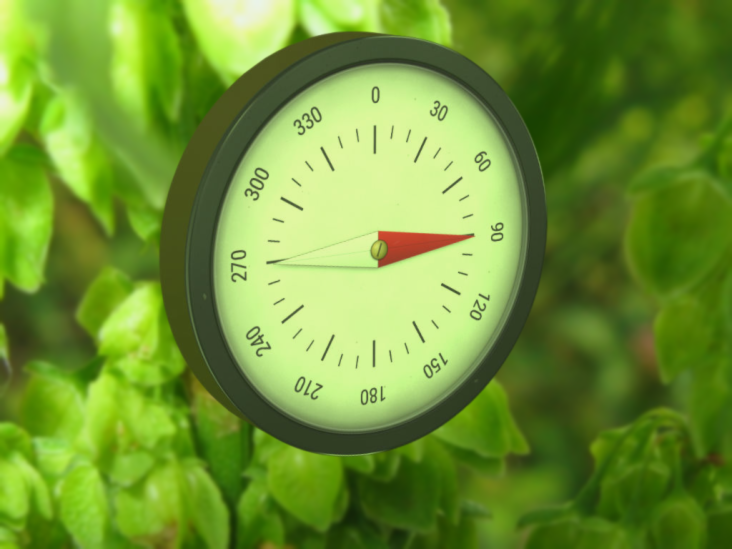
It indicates 90
